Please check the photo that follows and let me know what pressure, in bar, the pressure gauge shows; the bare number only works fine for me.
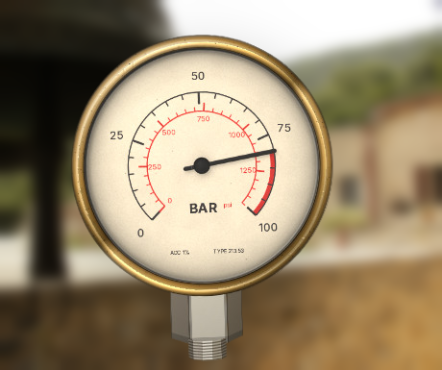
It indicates 80
